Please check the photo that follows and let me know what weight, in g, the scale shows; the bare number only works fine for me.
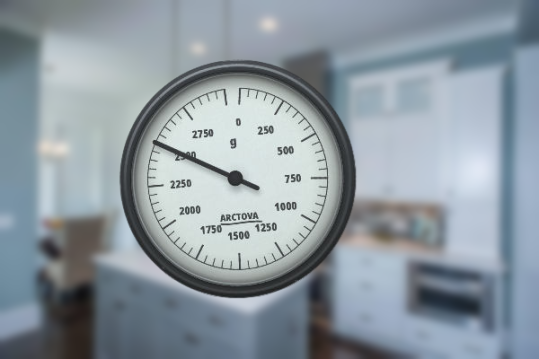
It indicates 2500
